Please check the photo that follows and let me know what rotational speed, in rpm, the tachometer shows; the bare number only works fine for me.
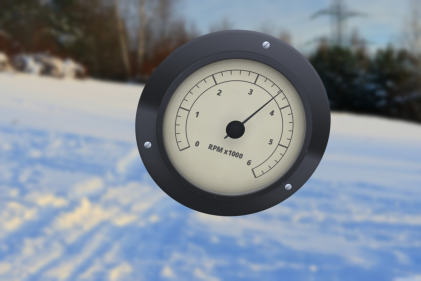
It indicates 3600
